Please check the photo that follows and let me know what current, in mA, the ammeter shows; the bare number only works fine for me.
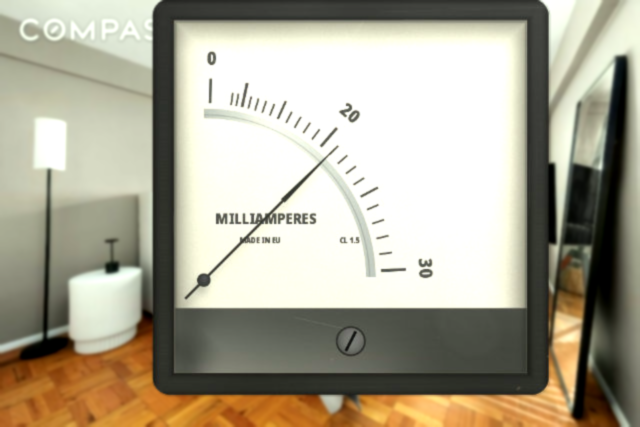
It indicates 21
